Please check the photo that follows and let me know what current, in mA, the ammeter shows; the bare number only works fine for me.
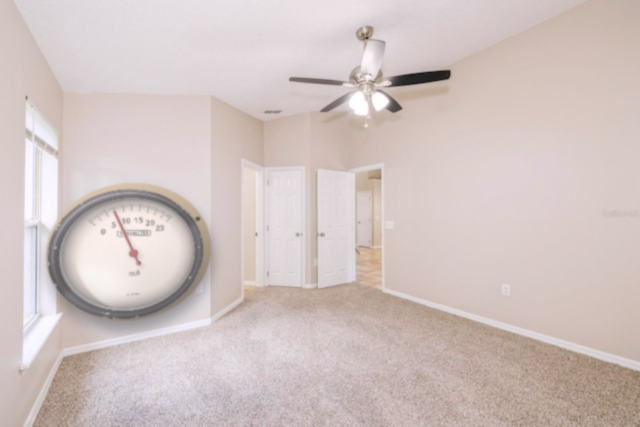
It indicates 7.5
